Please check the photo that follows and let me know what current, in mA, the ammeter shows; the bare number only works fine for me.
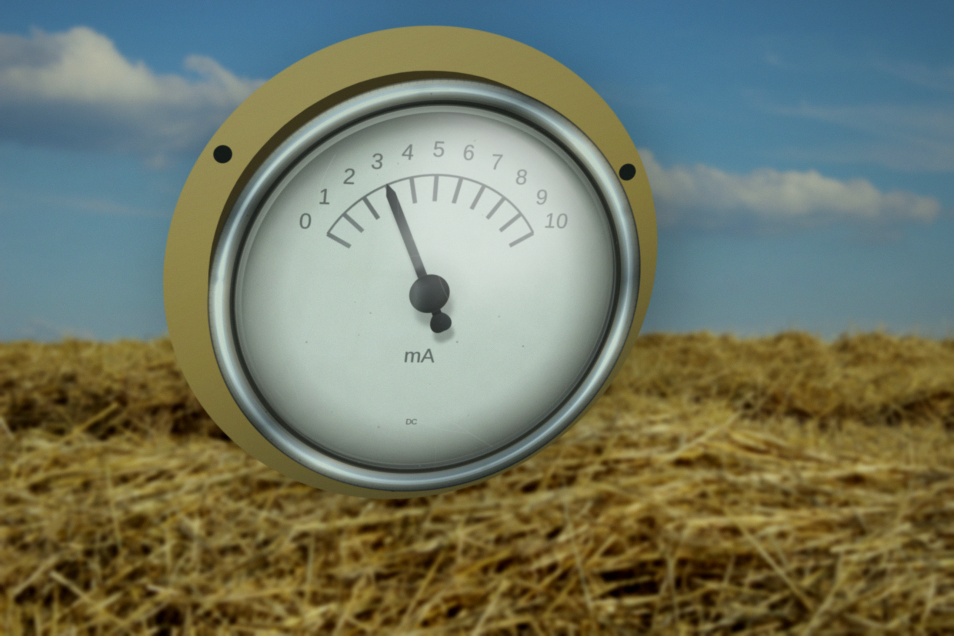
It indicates 3
